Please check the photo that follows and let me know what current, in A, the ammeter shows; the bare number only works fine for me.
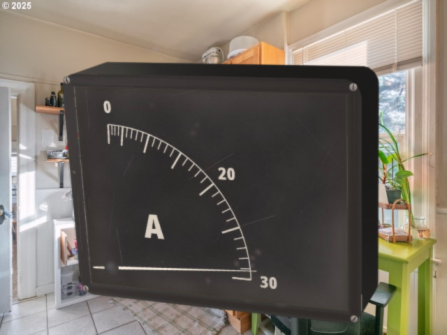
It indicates 29
